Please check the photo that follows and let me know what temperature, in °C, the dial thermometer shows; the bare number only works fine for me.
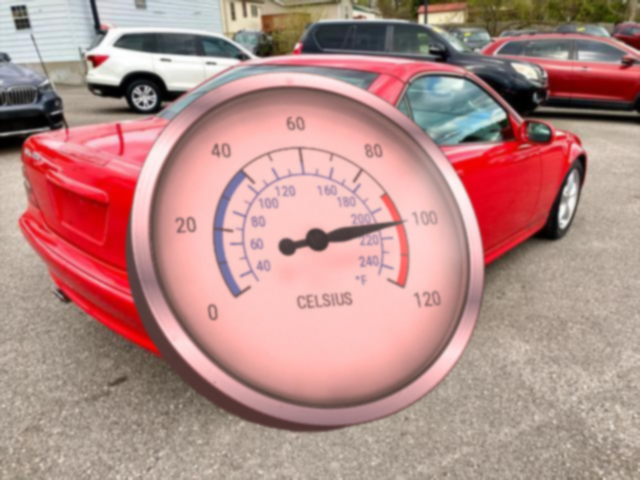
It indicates 100
